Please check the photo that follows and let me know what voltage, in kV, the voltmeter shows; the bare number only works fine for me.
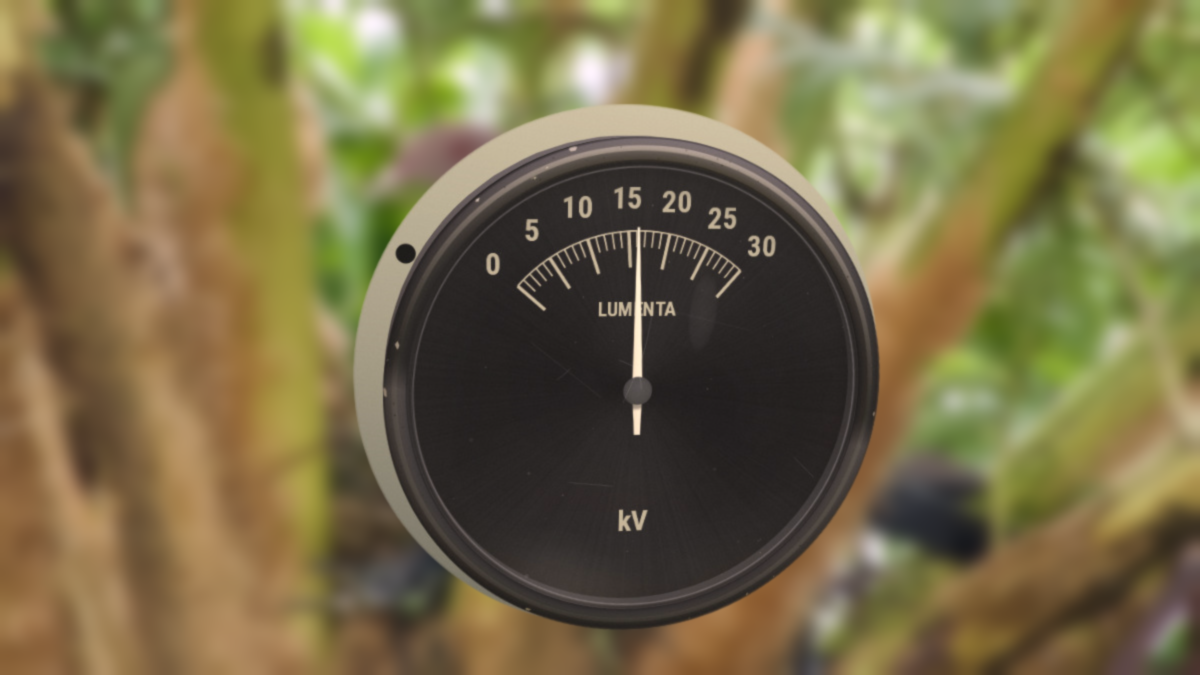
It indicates 16
